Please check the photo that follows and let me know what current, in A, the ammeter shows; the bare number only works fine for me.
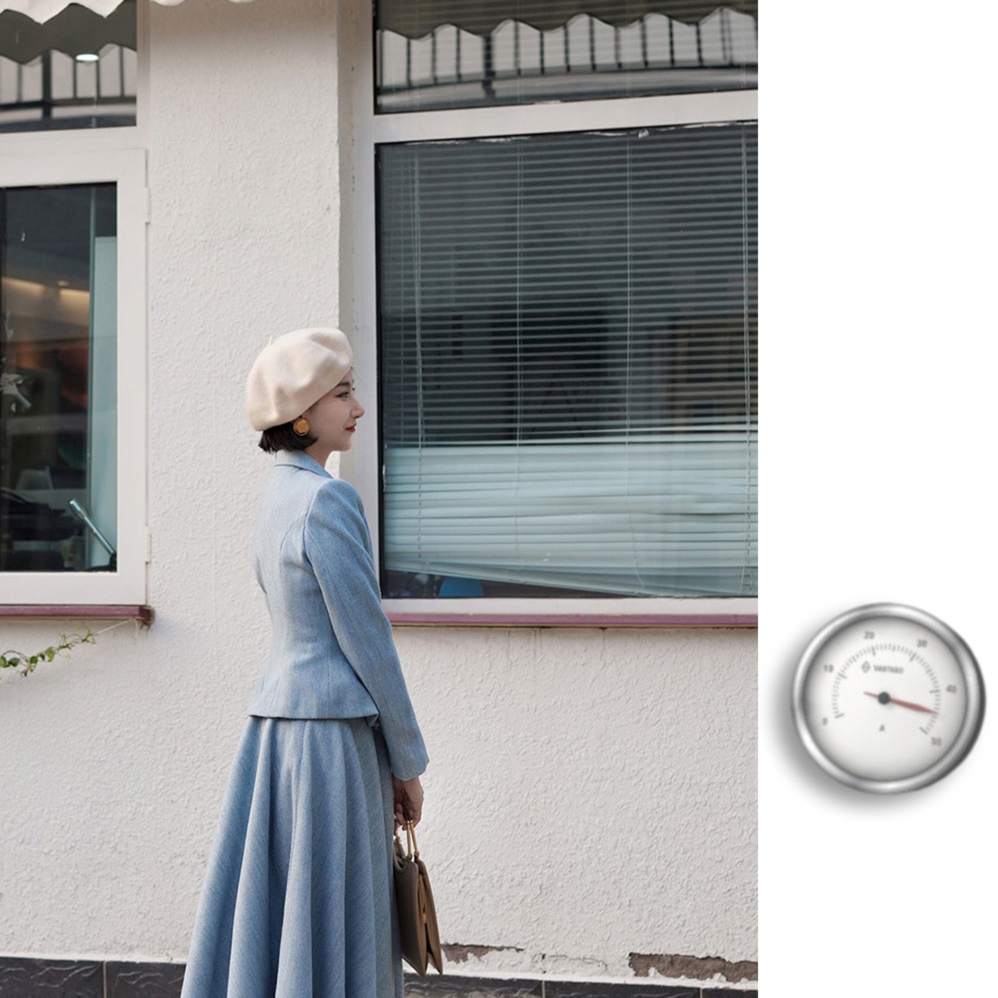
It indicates 45
